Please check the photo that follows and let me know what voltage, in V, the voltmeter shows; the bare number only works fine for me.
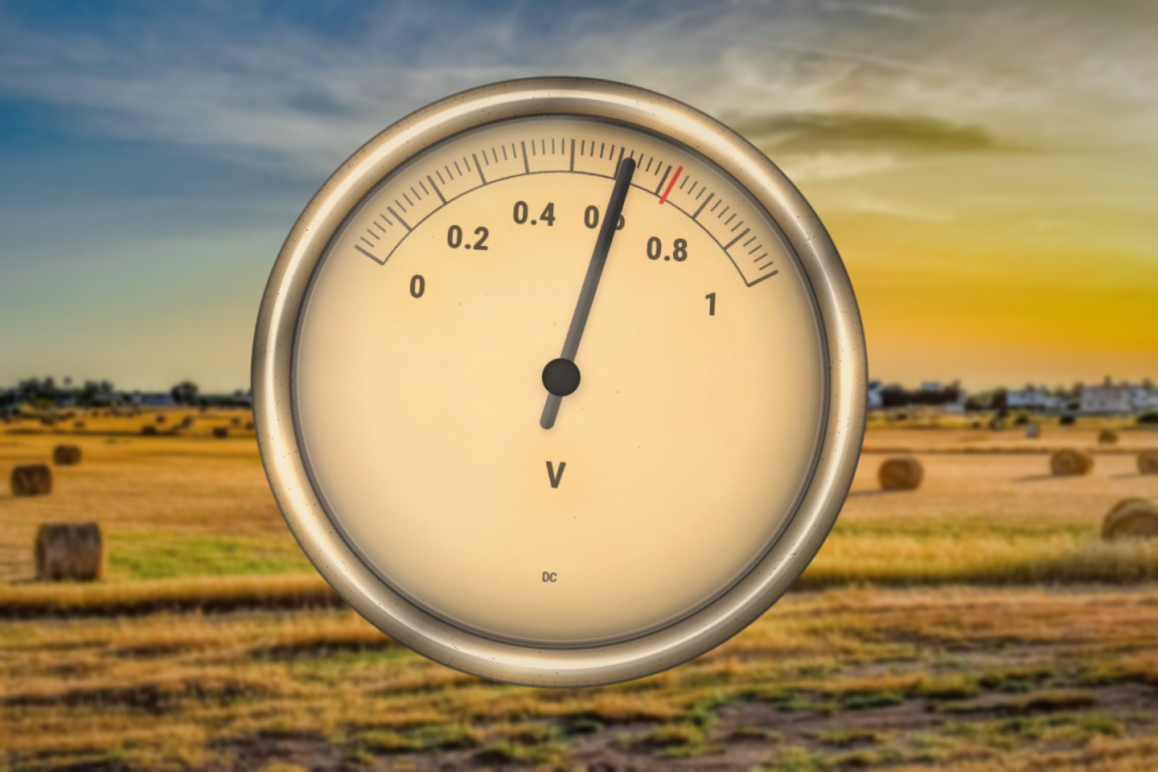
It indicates 0.62
